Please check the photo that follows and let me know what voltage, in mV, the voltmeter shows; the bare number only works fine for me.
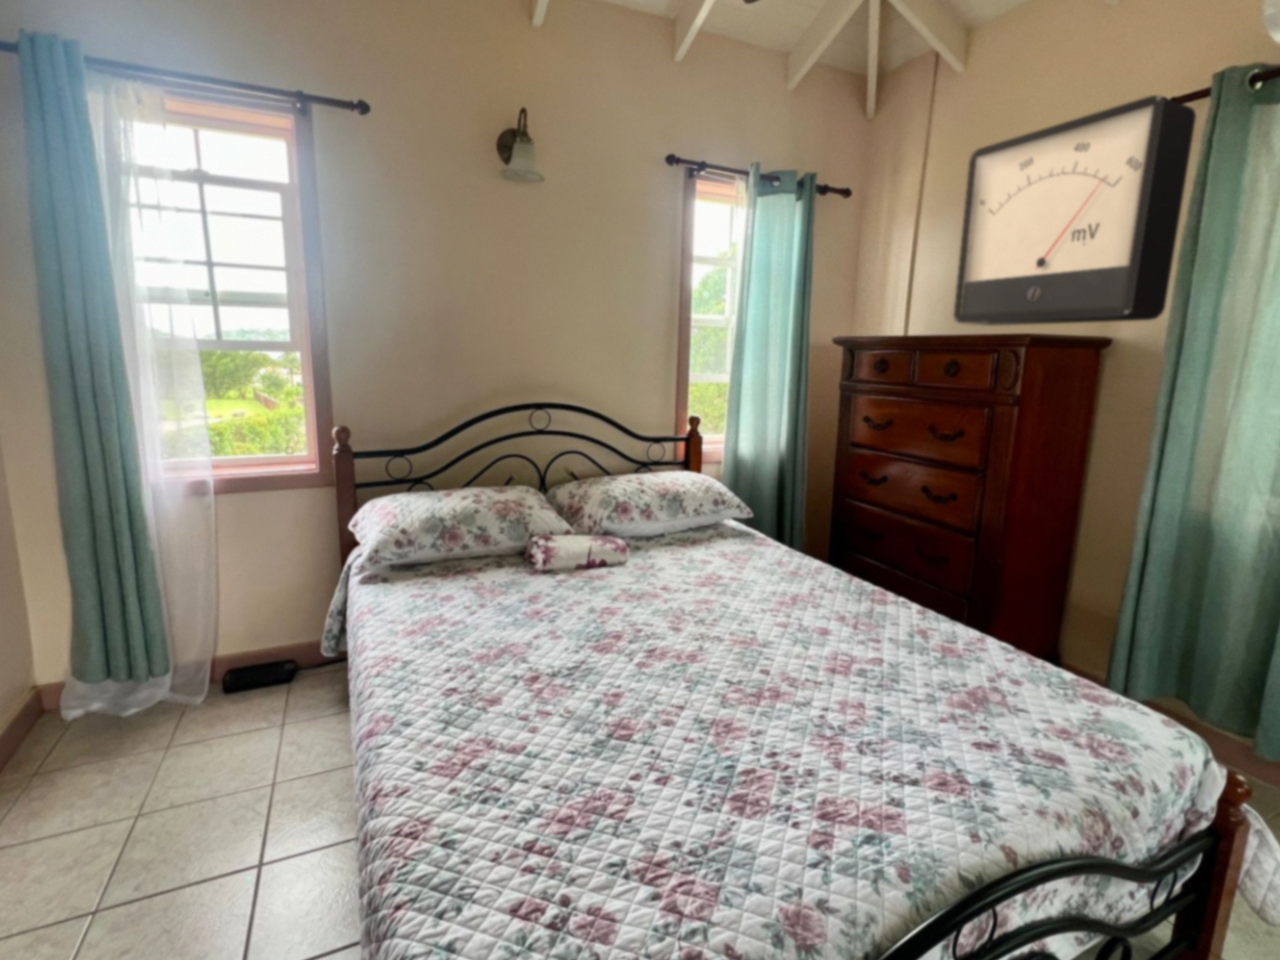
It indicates 550
